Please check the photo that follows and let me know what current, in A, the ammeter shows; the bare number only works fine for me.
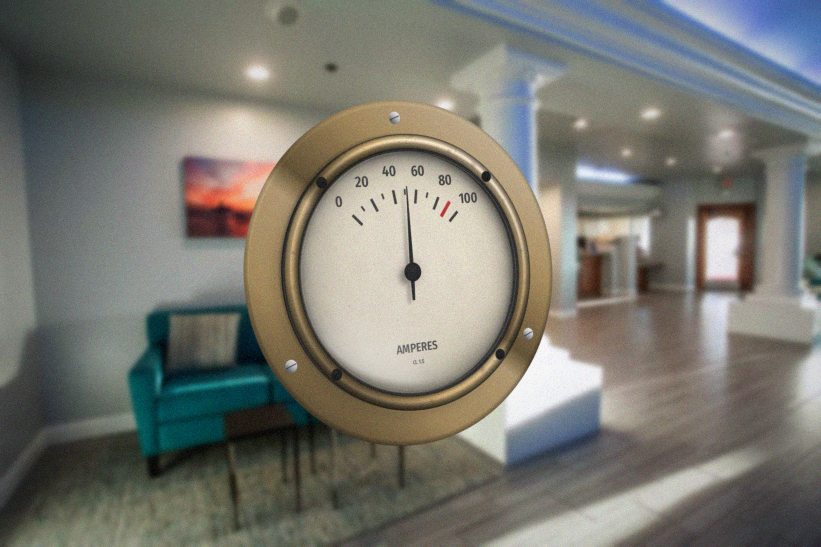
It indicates 50
